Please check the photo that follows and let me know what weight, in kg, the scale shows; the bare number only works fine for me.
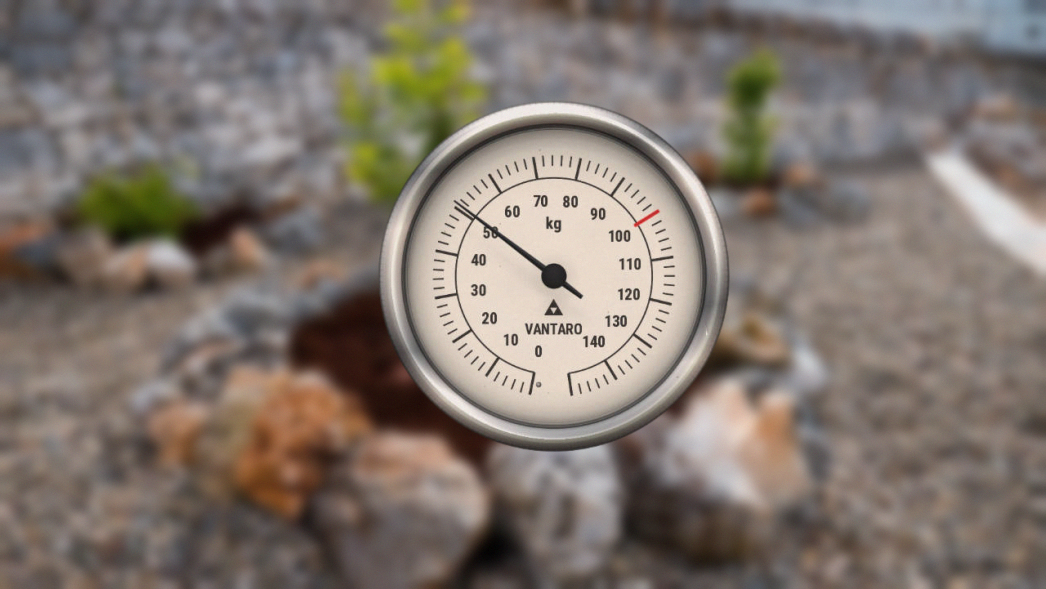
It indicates 51
